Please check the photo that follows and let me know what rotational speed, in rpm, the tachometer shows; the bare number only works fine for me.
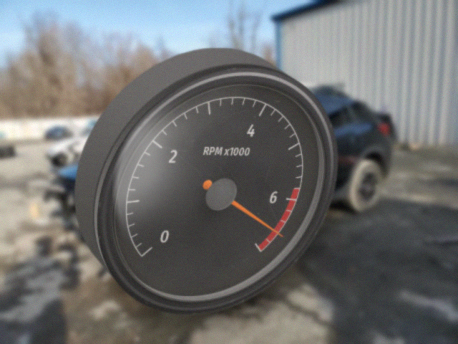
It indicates 6600
